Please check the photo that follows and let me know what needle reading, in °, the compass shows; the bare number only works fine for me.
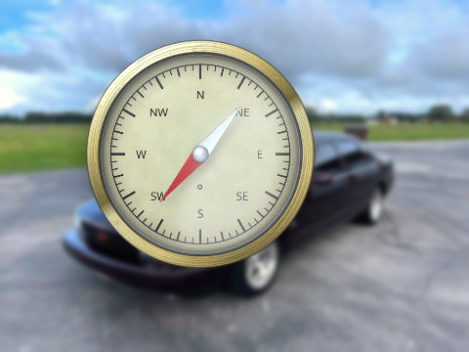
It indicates 220
